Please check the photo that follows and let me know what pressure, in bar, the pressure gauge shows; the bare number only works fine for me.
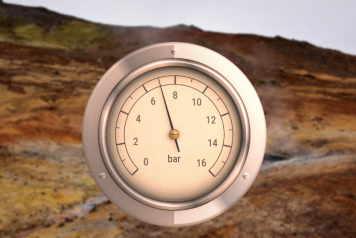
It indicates 7
